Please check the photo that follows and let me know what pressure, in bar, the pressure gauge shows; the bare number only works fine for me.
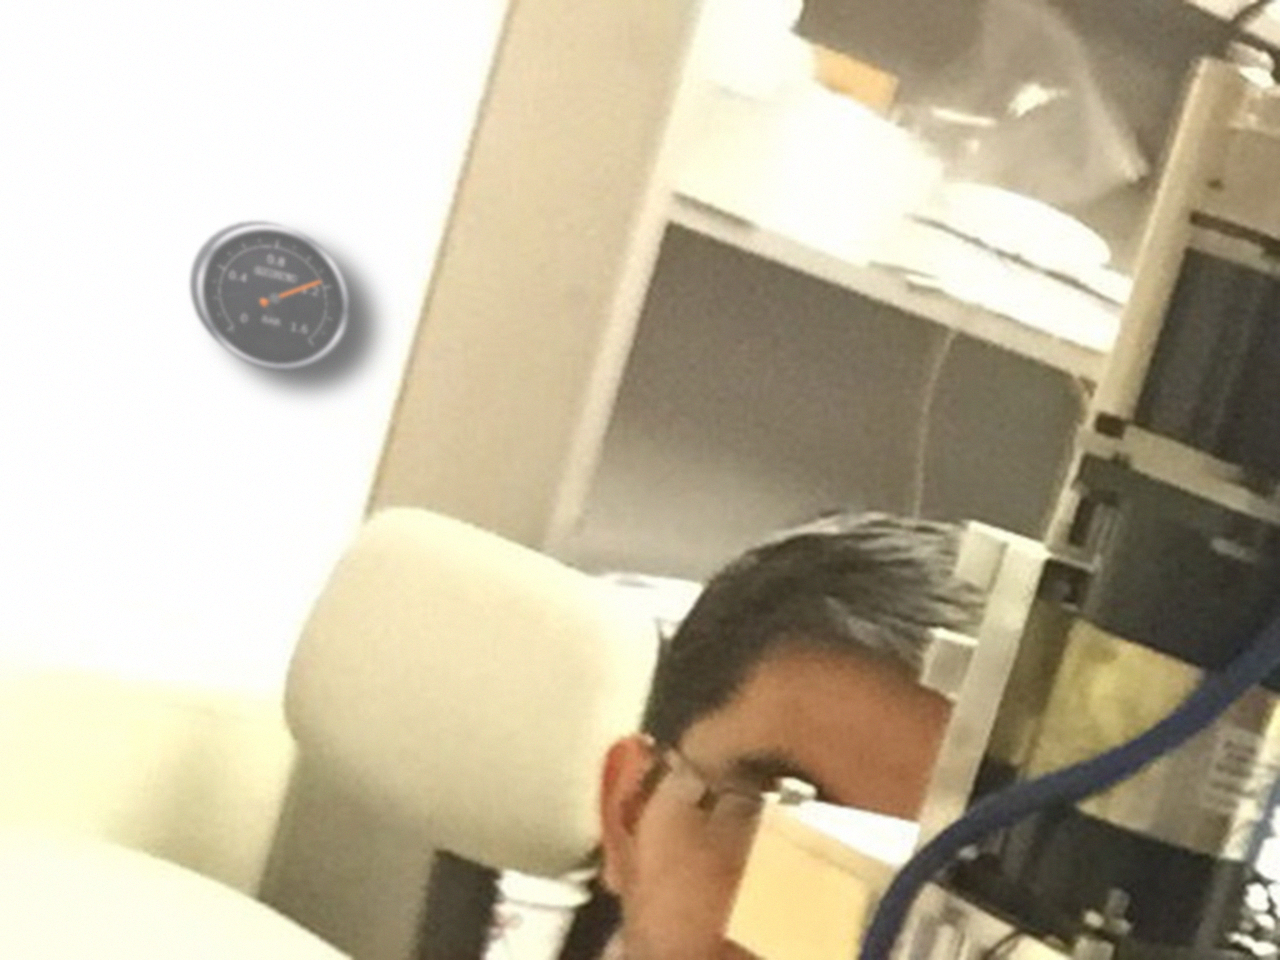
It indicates 1.15
